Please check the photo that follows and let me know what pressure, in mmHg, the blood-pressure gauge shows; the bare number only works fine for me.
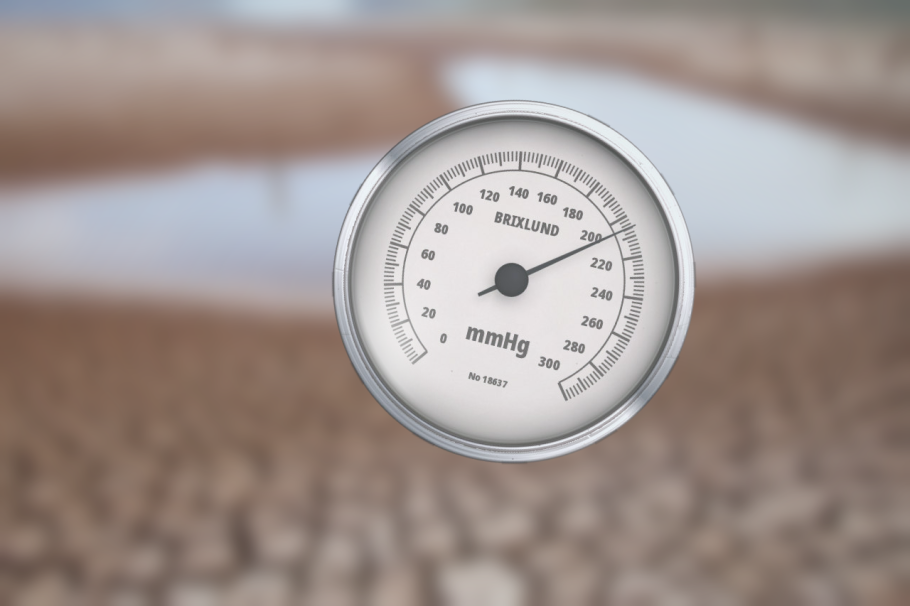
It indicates 206
